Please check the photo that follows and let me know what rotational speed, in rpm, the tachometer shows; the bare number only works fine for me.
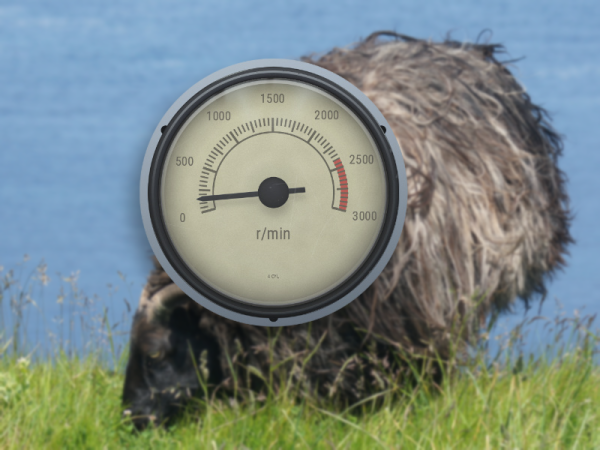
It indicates 150
